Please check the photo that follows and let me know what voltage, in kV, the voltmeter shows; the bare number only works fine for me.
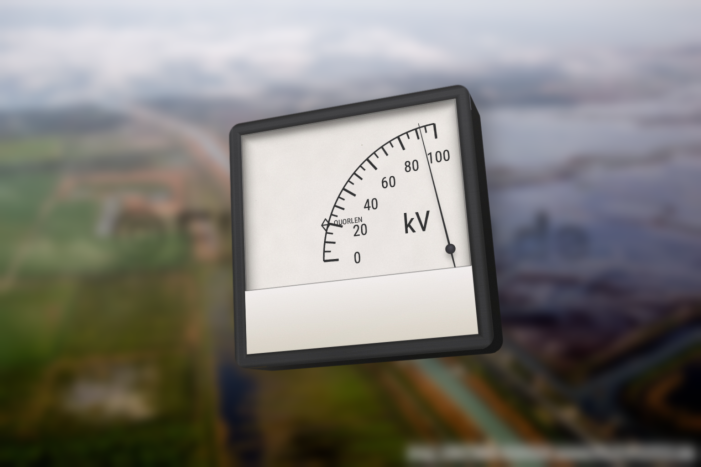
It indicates 92.5
